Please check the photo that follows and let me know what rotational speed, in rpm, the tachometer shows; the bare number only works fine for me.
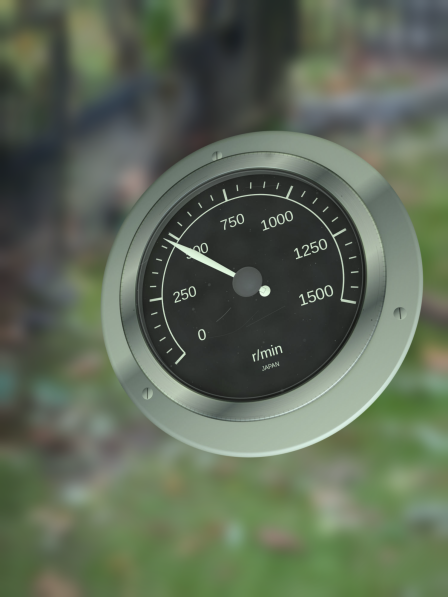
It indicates 475
